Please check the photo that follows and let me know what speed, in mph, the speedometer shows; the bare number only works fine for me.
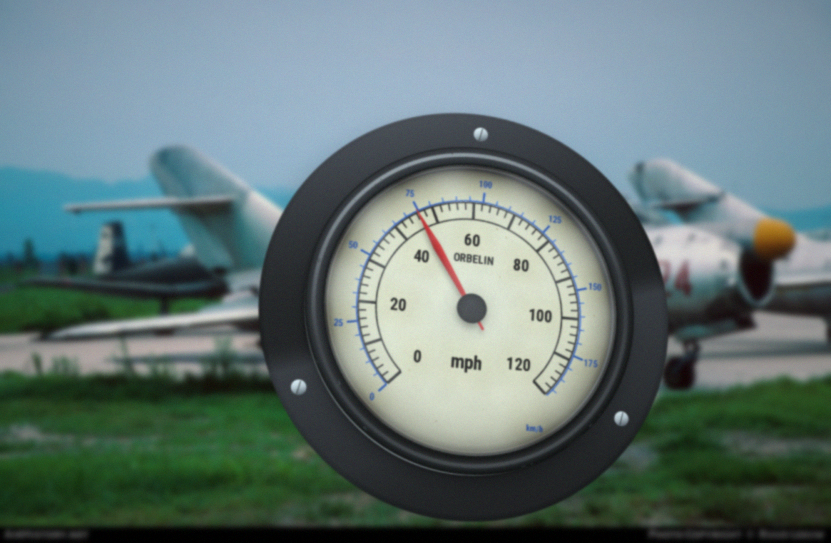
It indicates 46
